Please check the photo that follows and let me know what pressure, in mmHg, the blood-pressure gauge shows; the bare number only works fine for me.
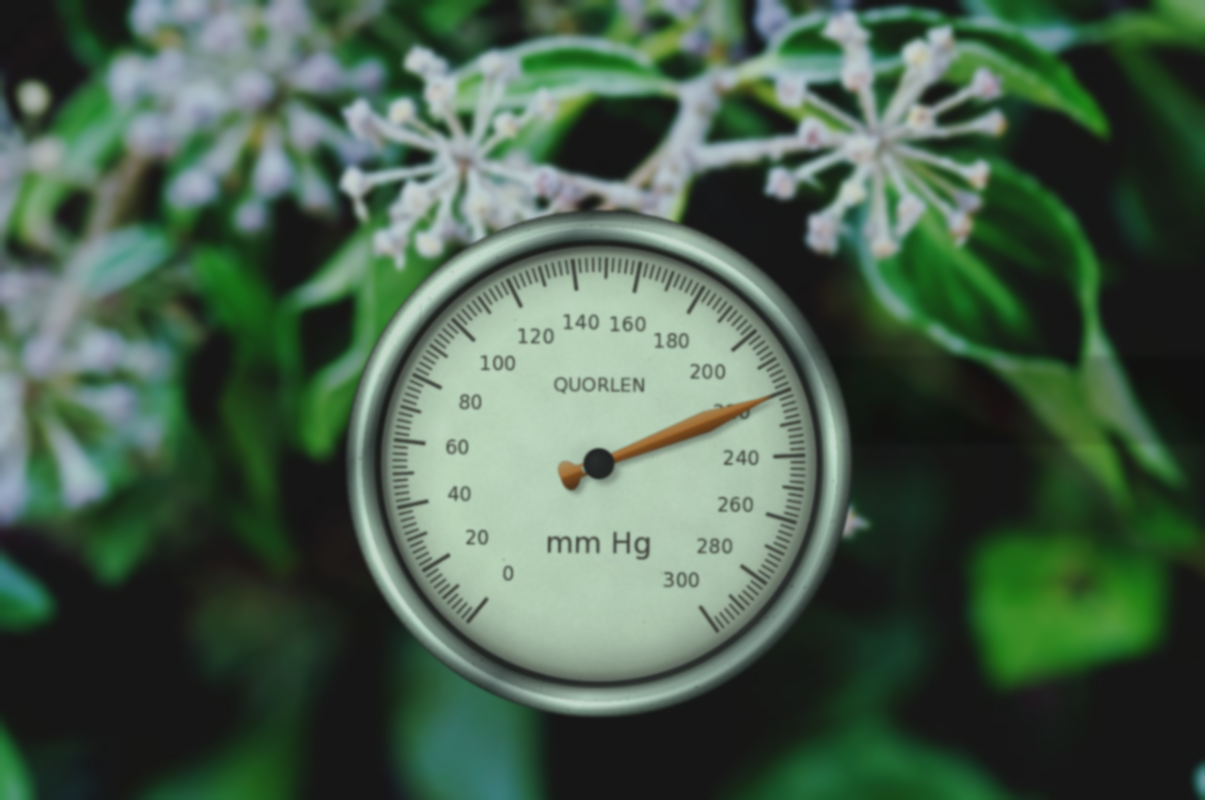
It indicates 220
